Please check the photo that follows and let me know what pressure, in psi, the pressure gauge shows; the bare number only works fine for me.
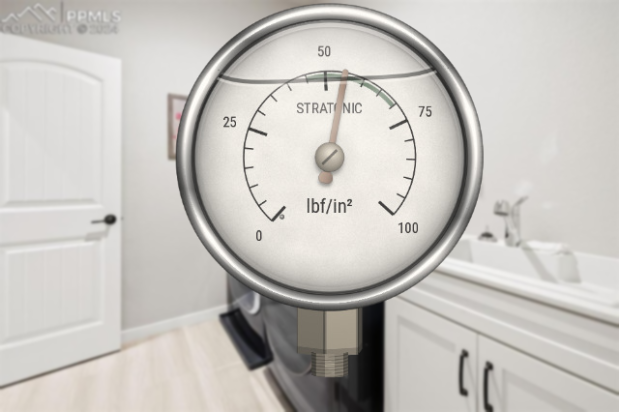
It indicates 55
